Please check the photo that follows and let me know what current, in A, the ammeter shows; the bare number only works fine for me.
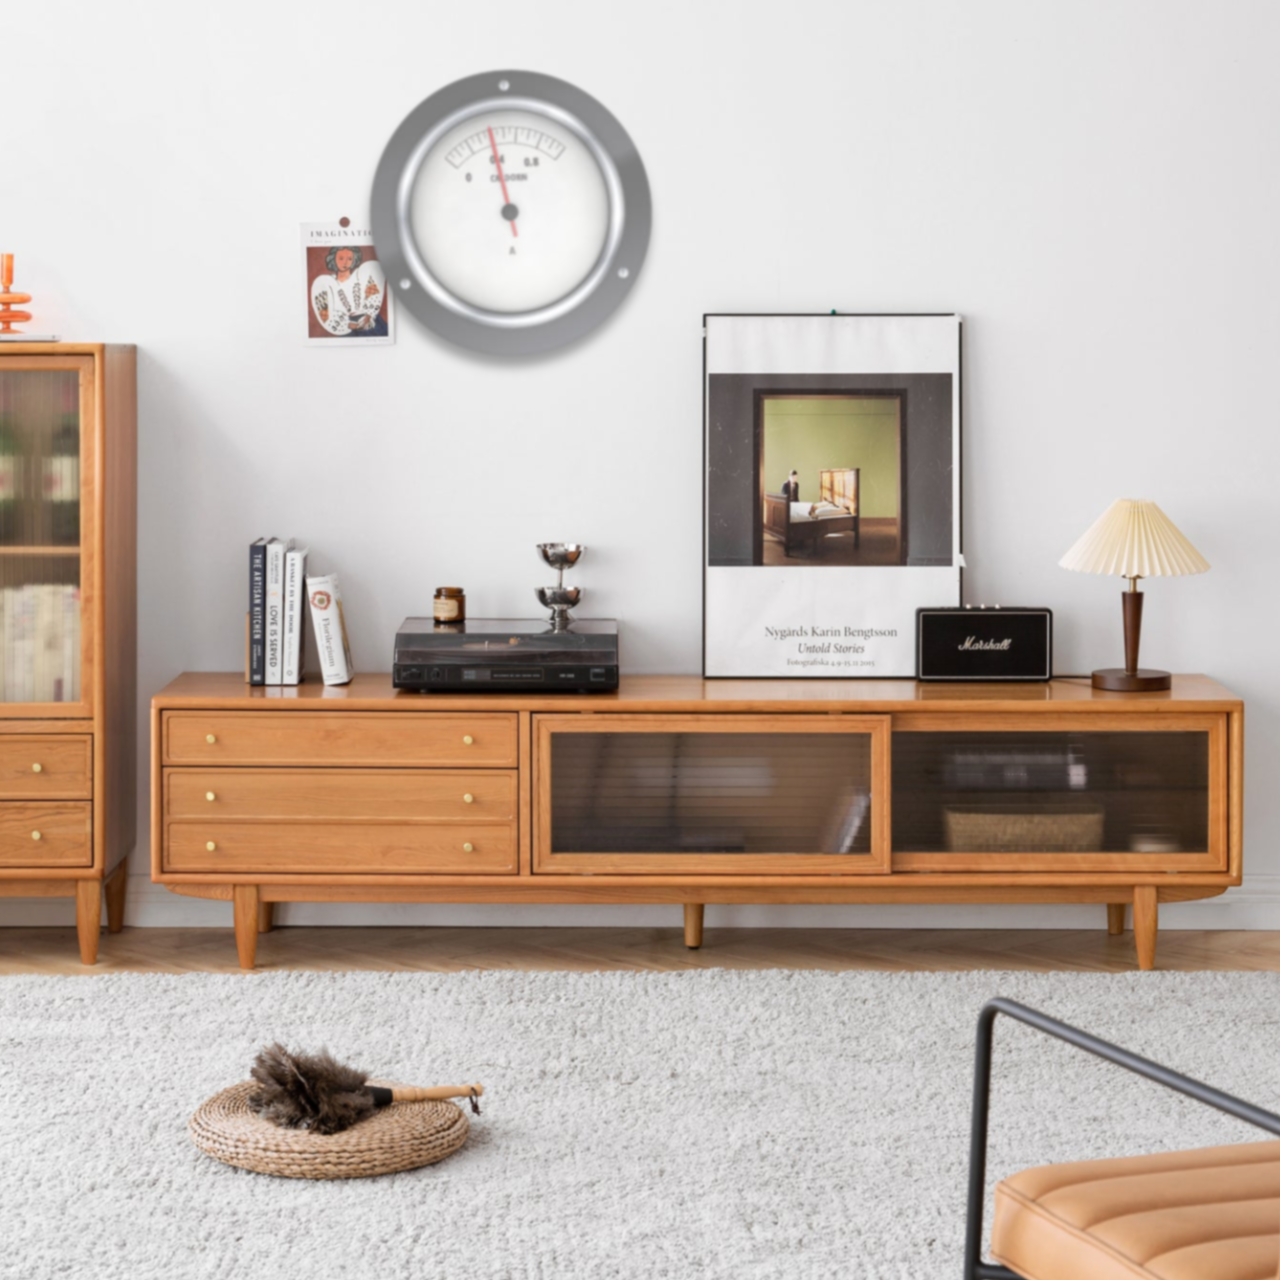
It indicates 0.4
